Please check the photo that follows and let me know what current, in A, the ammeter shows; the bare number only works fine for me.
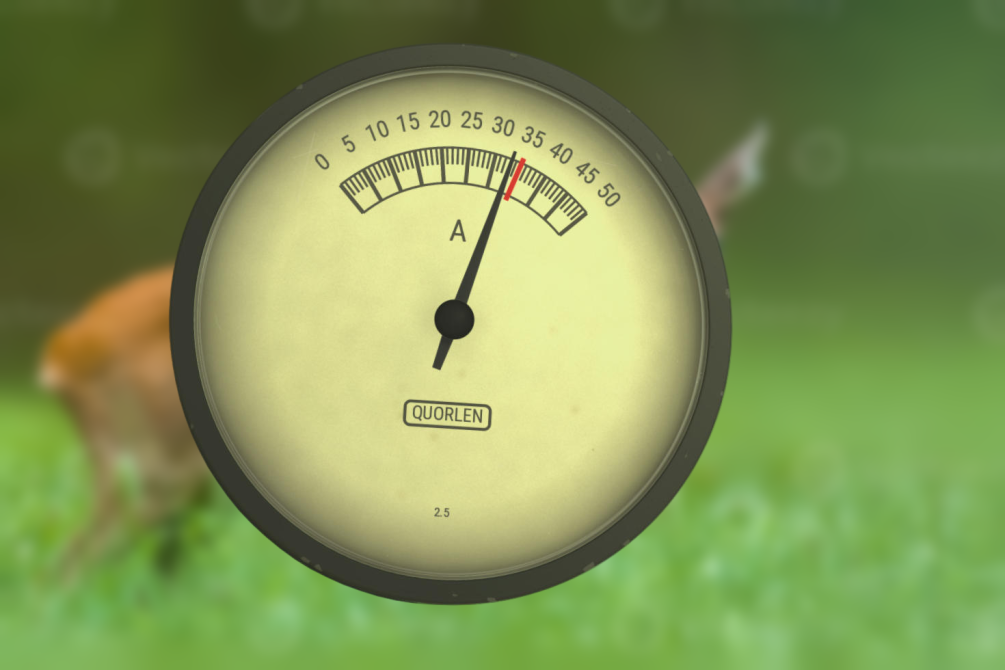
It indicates 33
